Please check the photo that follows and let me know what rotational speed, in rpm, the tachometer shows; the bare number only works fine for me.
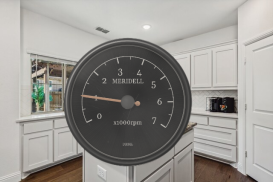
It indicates 1000
